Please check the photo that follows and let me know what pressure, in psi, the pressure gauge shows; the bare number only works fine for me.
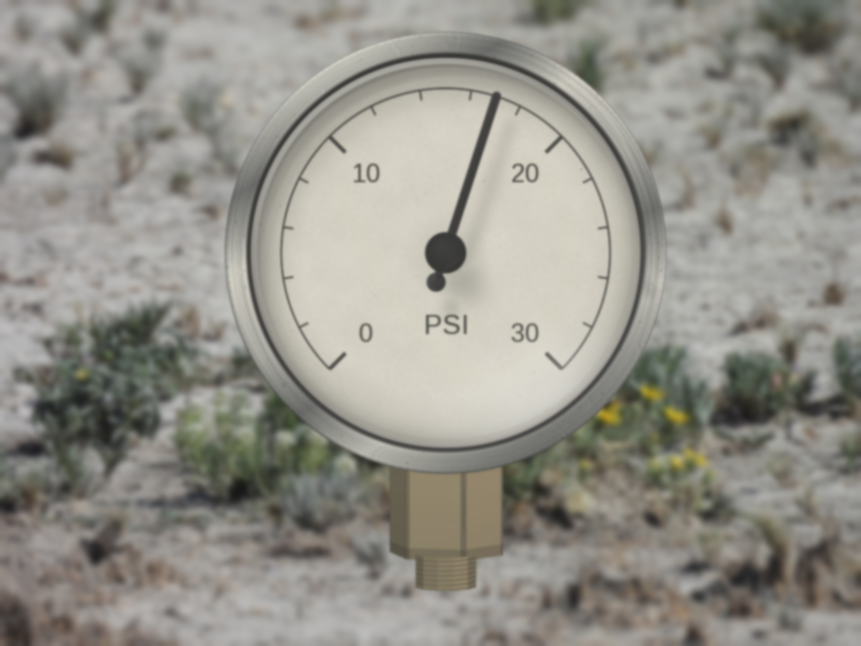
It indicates 17
